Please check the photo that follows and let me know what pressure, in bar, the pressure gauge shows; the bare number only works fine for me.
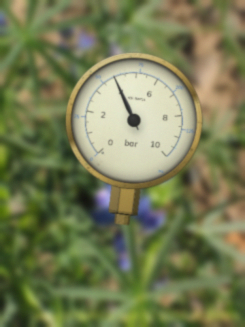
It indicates 4
